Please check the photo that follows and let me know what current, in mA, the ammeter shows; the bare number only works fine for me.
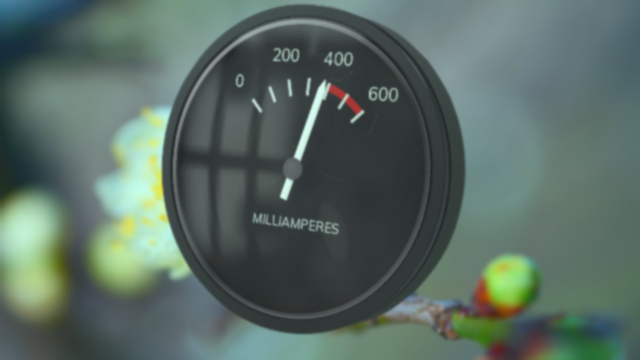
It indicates 400
